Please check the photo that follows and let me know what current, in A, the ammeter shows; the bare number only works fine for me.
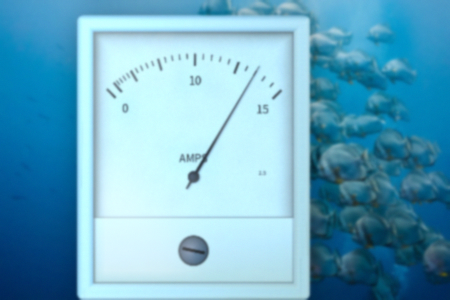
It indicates 13.5
